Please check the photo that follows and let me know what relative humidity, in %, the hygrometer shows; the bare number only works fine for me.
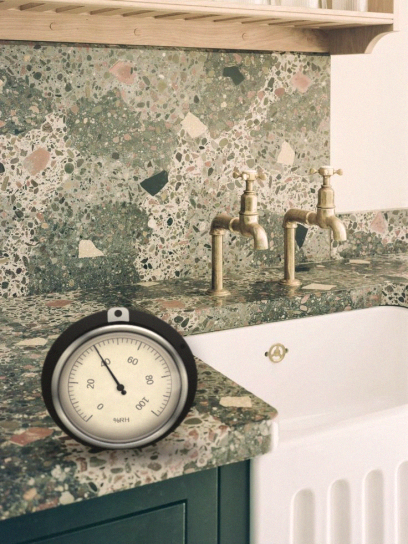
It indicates 40
